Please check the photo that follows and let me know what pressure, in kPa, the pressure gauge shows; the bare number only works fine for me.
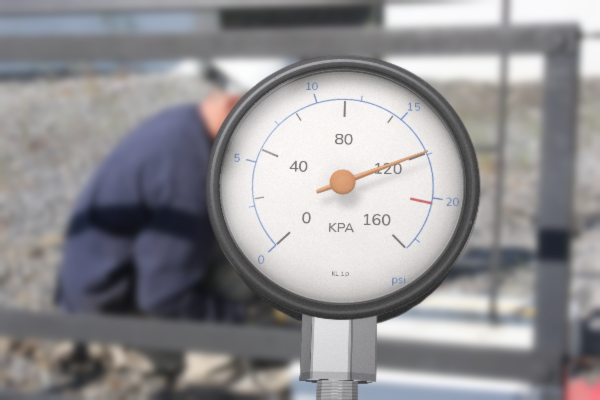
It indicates 120
